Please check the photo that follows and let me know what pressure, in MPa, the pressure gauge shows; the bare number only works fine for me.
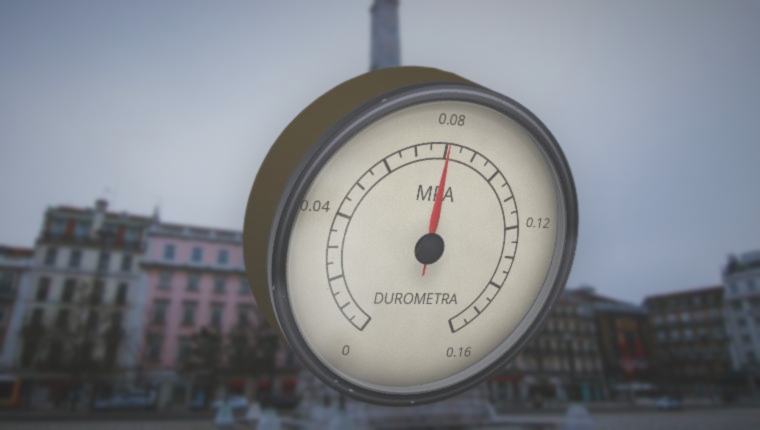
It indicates 0.08
